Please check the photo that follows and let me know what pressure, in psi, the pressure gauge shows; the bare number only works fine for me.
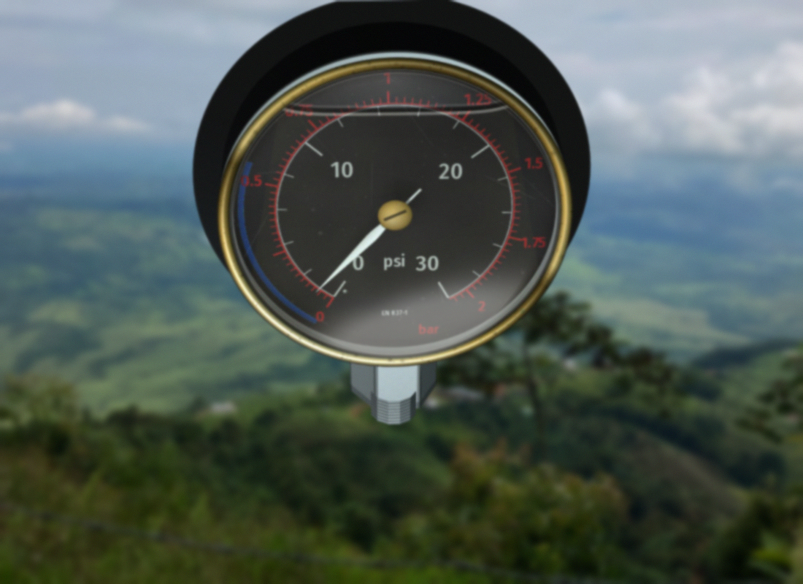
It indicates 1
